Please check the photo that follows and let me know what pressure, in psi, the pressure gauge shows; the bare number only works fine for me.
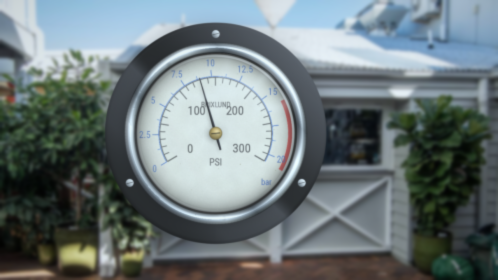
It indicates 130
